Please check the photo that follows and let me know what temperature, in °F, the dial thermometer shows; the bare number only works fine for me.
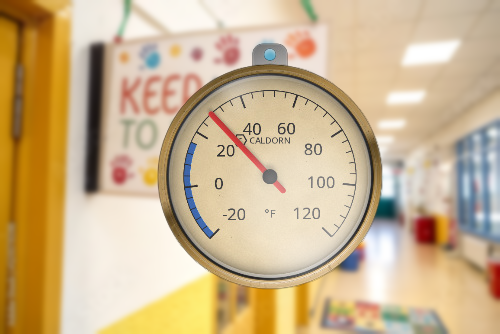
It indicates 28
